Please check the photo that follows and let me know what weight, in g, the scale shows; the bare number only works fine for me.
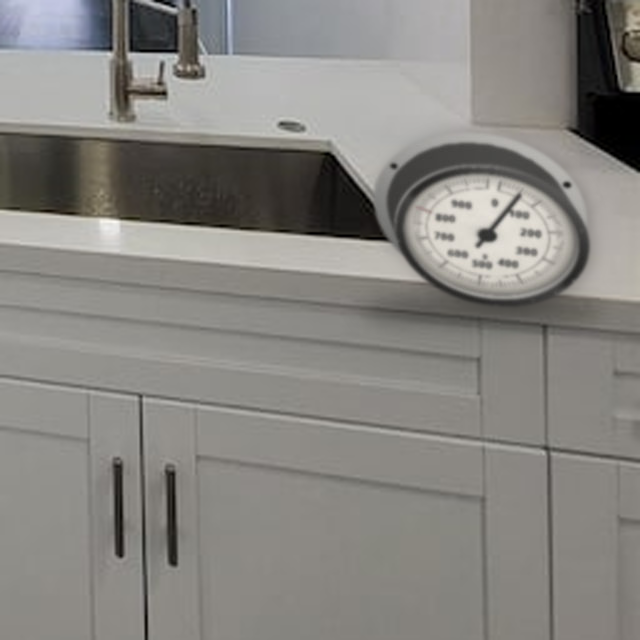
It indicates 50
